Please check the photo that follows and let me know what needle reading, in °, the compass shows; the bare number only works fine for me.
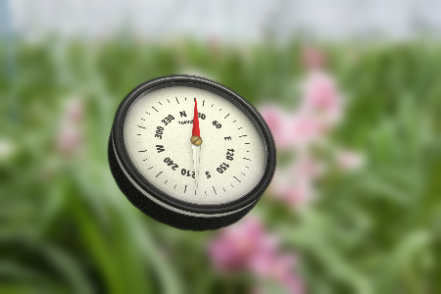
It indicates 20
